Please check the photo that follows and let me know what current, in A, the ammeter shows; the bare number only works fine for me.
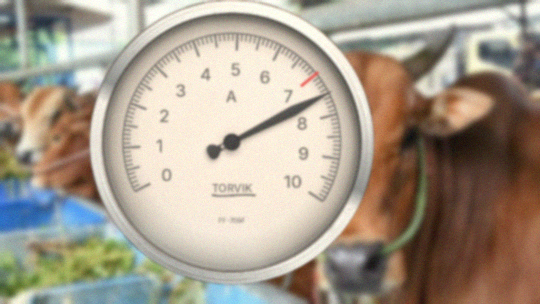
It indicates 7.5
